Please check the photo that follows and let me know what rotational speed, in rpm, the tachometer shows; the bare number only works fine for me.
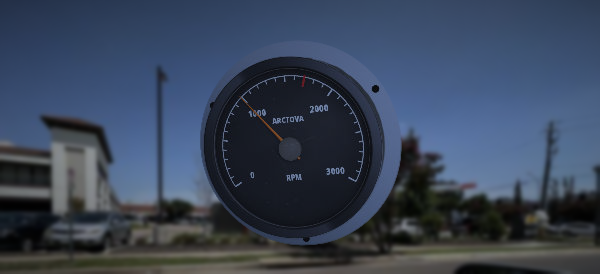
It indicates 1000
